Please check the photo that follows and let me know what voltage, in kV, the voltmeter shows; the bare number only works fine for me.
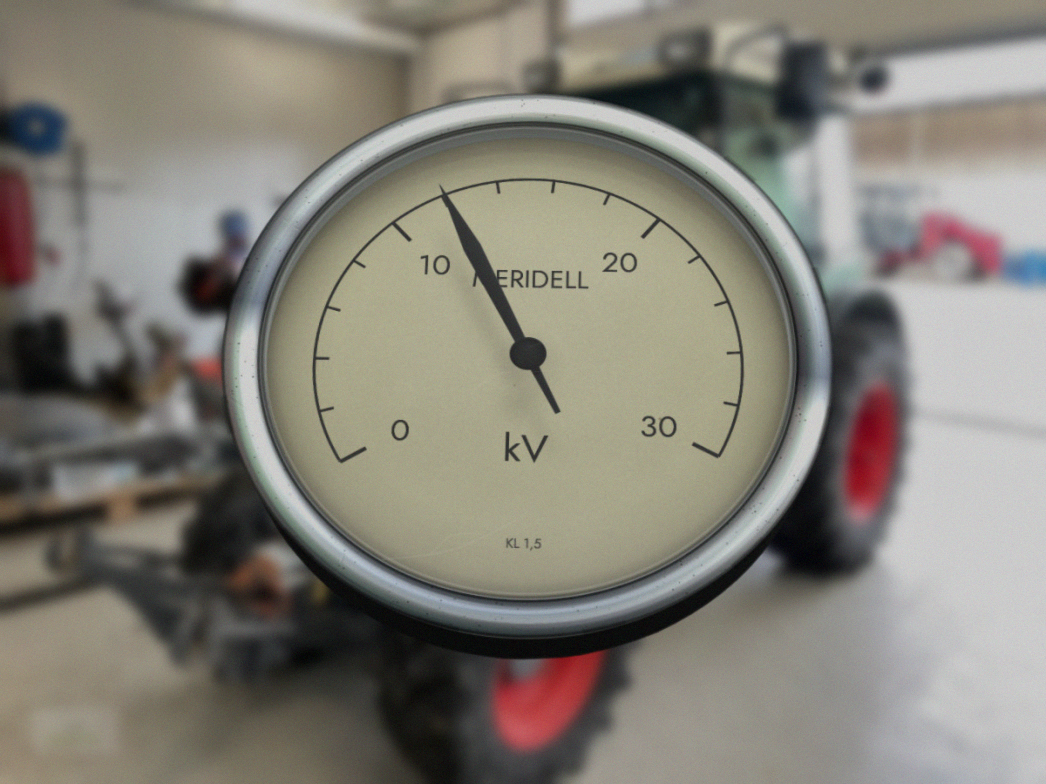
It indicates 12
